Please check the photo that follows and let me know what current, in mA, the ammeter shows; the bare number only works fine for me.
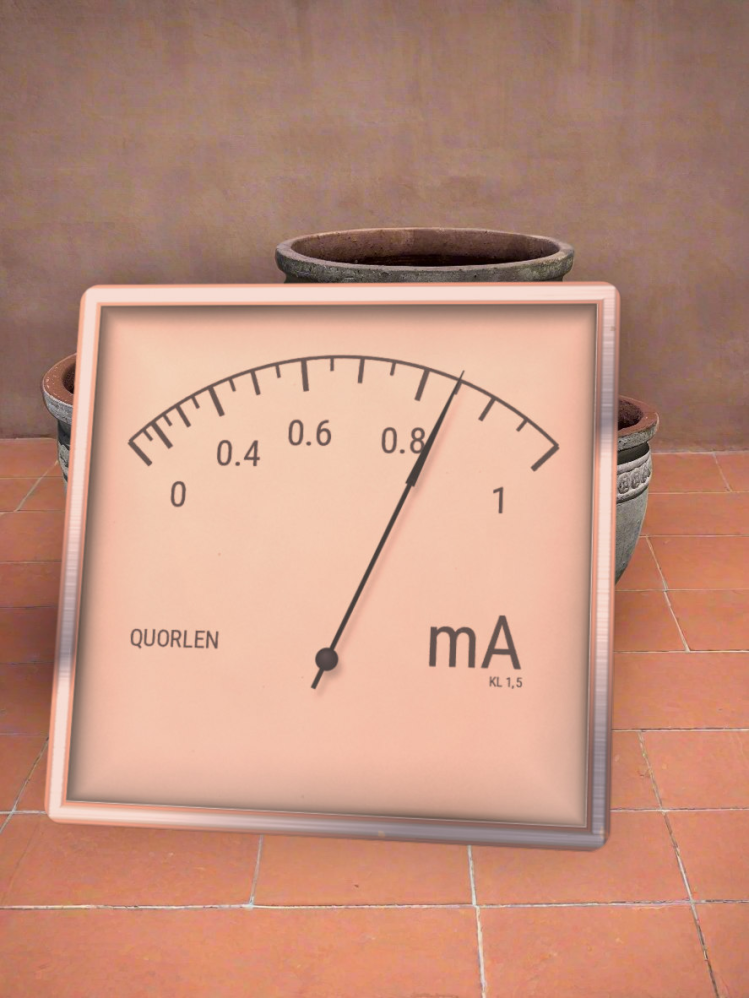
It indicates 0.85
